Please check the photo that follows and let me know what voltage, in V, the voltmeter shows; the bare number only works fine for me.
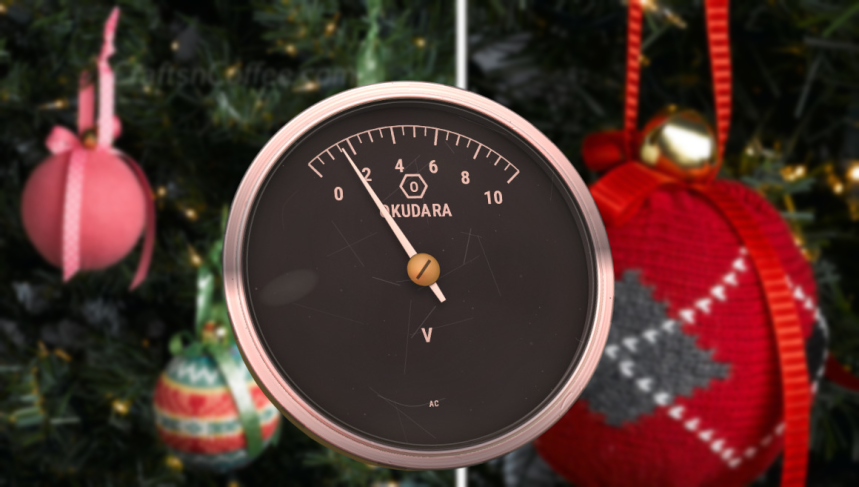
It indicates 1.5
